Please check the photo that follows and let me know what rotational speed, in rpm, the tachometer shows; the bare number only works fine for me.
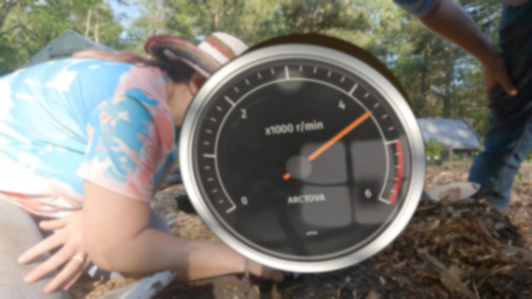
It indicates 4400
